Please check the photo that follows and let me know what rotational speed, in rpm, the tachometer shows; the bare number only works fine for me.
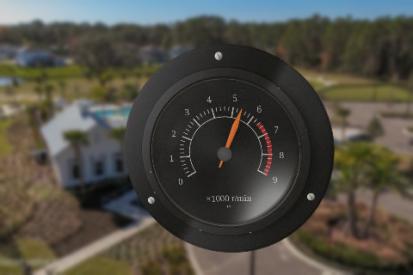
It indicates 5400
